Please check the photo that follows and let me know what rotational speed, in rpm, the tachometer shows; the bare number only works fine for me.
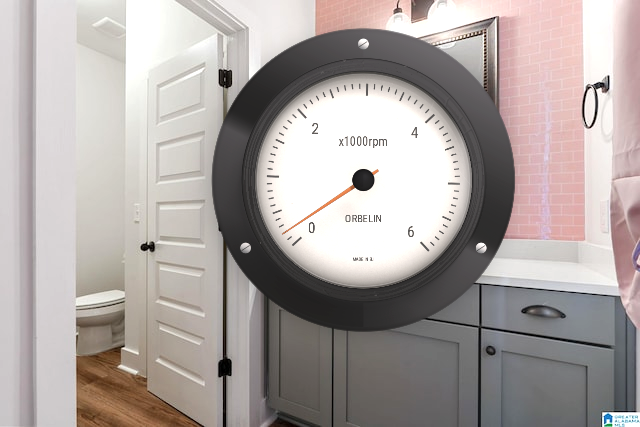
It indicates 200
